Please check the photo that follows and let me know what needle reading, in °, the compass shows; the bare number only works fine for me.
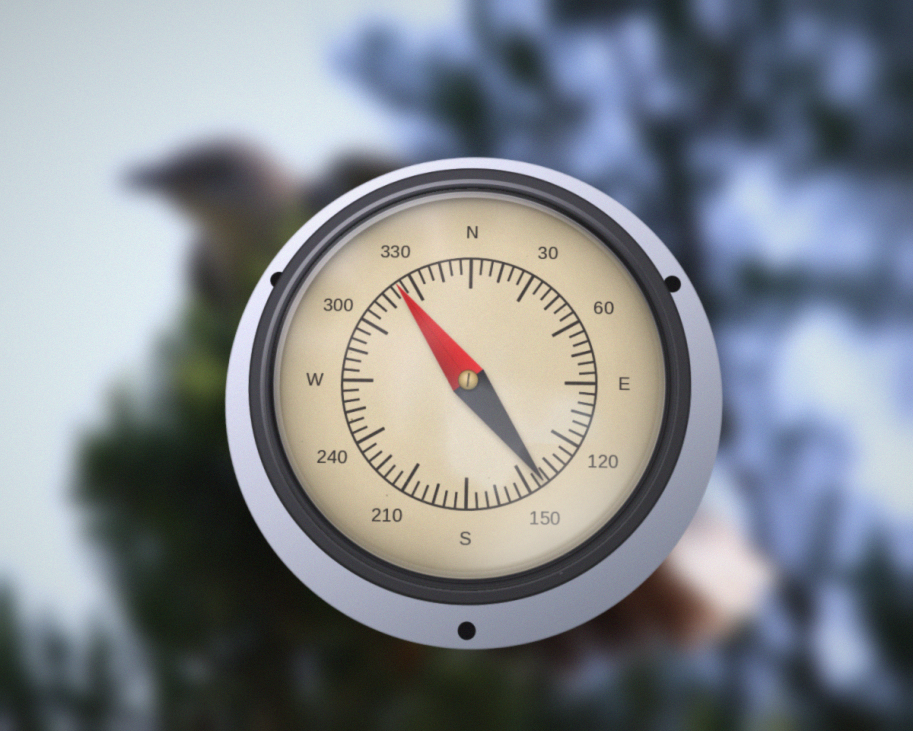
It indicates 322.5
